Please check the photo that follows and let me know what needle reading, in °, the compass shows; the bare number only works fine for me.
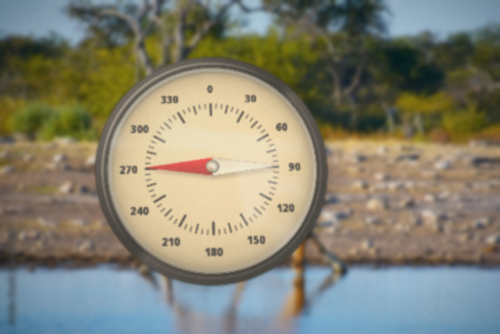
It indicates 270
